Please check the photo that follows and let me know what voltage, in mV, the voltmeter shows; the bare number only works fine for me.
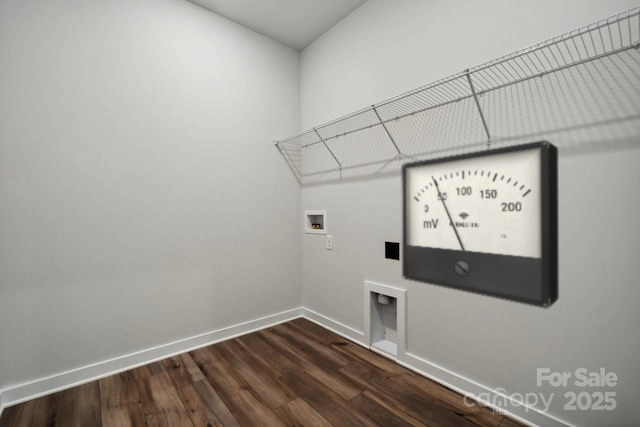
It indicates 50
